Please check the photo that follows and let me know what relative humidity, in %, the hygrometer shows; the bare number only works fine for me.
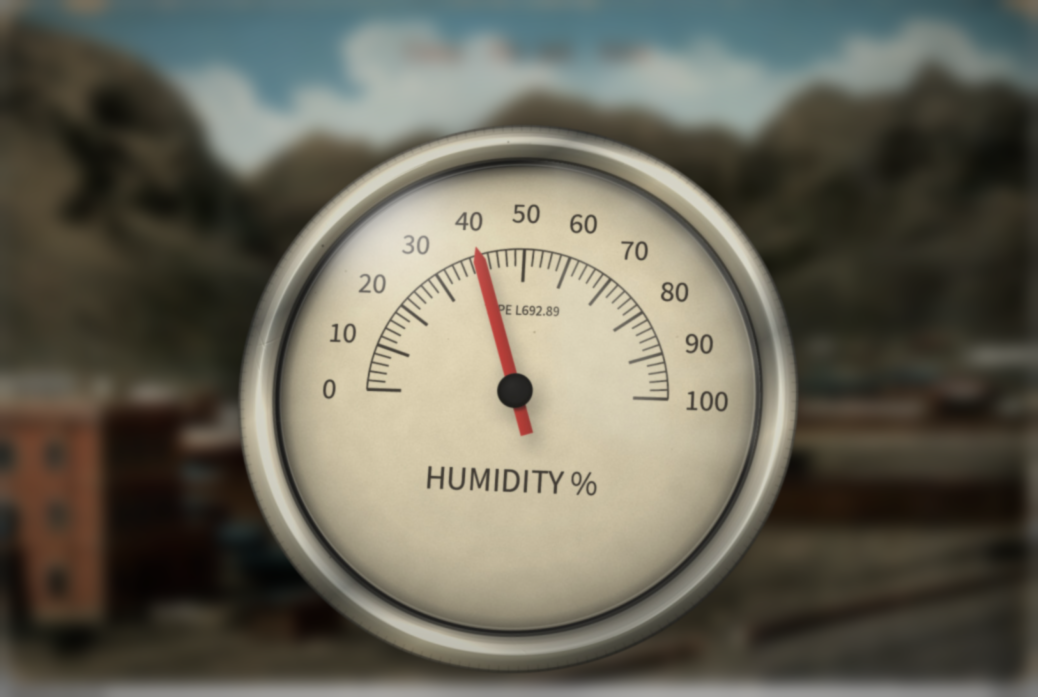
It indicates 40
